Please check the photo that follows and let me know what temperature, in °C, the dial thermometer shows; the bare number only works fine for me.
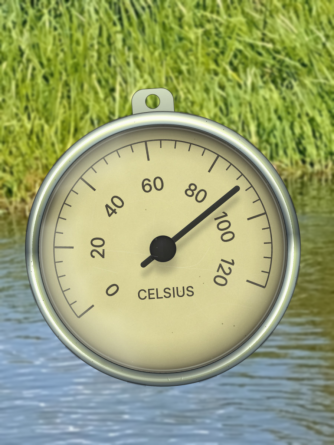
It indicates 90
